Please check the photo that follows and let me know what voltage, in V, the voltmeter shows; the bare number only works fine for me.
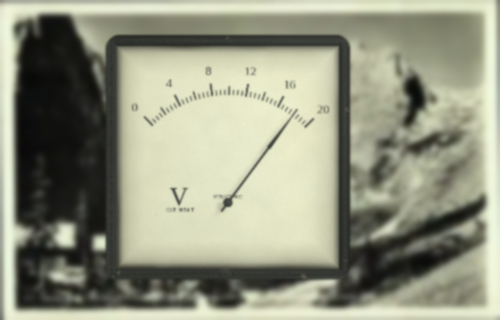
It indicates 18
